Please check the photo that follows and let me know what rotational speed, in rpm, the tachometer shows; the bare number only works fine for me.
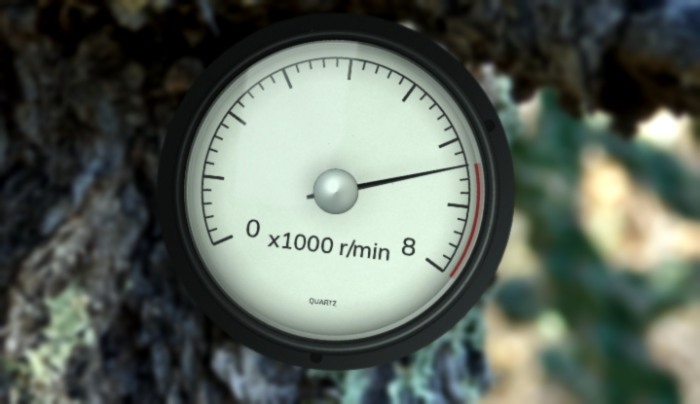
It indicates 6400
